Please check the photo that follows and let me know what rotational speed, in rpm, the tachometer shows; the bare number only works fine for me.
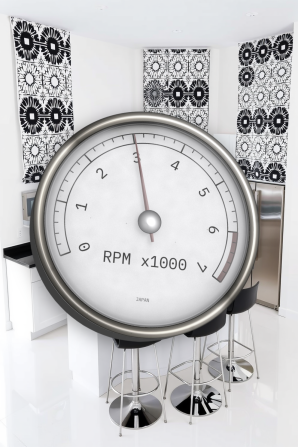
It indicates 3000
